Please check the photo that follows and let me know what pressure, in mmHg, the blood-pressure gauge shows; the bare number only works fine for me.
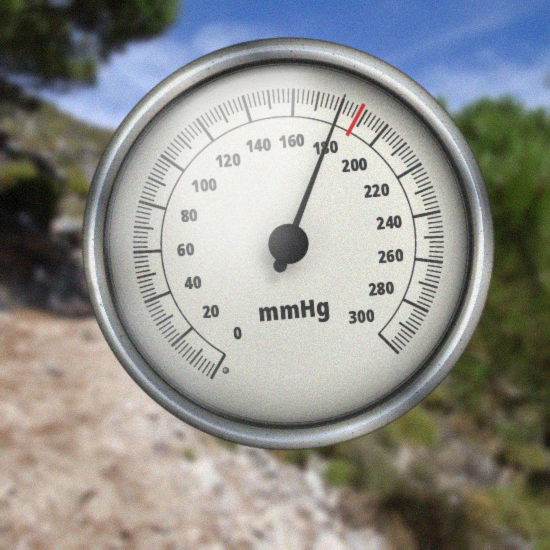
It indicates 180
